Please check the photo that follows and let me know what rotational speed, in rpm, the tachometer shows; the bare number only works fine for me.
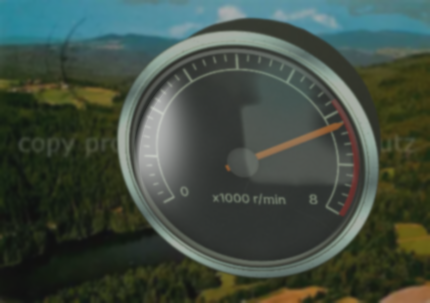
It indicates 6200
